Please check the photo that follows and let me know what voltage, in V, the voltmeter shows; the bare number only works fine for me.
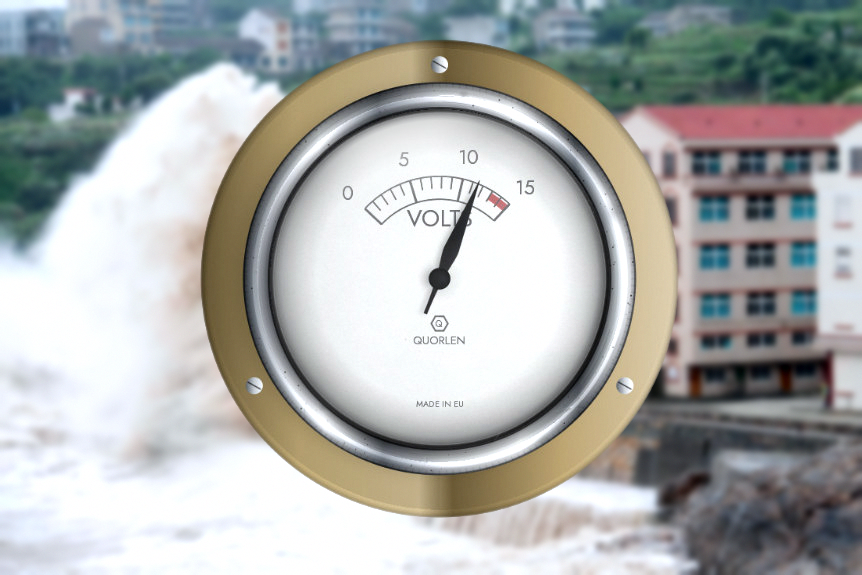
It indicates 11.5
